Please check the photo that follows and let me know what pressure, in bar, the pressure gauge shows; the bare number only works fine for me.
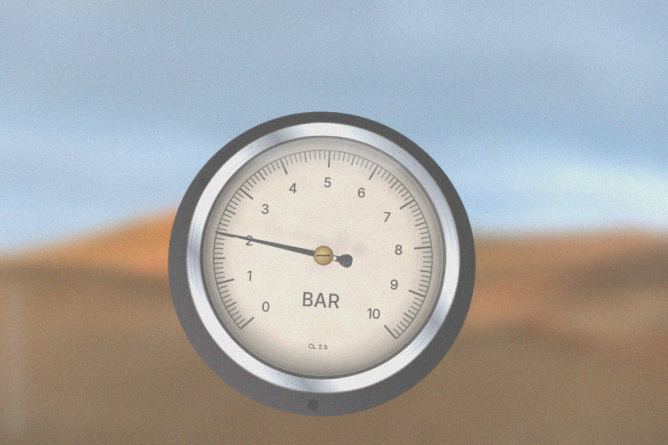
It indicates 2
